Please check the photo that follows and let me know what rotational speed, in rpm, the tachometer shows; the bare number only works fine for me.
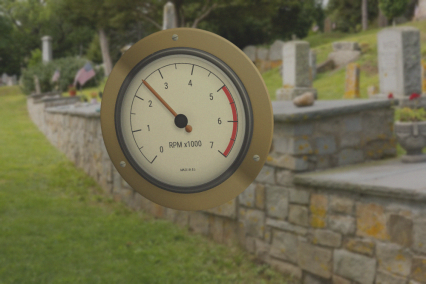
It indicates 2500
